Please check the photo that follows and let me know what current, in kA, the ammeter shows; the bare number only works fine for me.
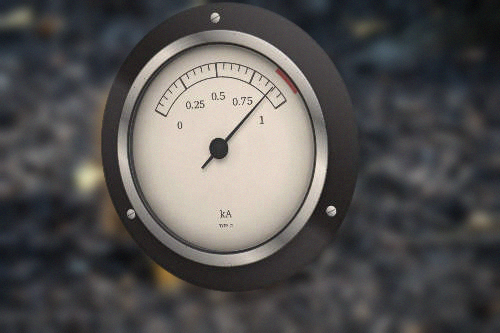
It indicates 0.9
